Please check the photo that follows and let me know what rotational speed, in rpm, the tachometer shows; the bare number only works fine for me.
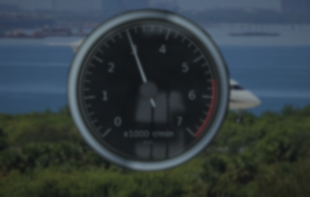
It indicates 3000
